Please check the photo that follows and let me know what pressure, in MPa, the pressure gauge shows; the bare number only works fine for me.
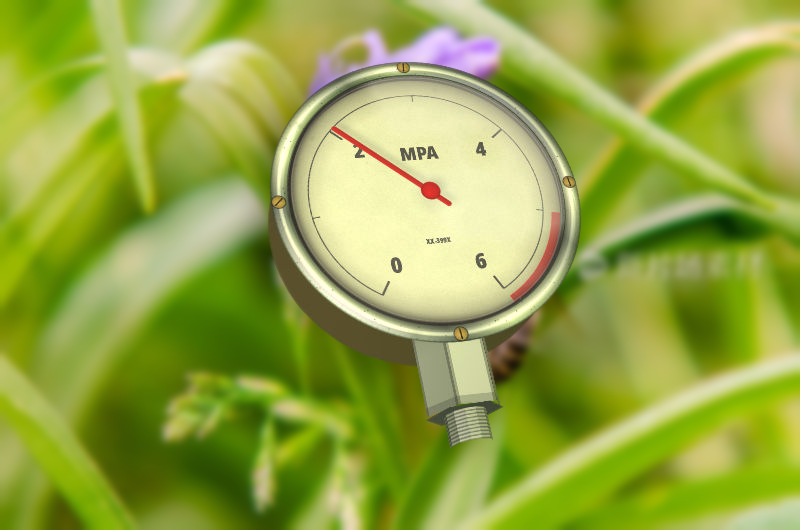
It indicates 2
